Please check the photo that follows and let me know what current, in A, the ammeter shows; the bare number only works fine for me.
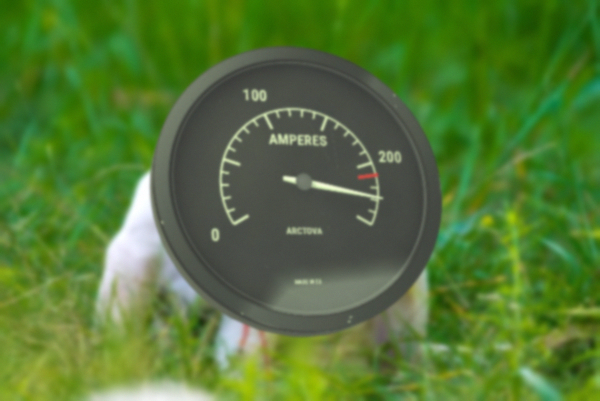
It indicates 230
